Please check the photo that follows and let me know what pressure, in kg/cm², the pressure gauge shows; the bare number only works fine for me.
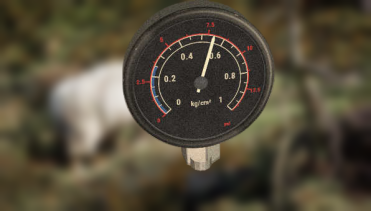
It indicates 0.55
